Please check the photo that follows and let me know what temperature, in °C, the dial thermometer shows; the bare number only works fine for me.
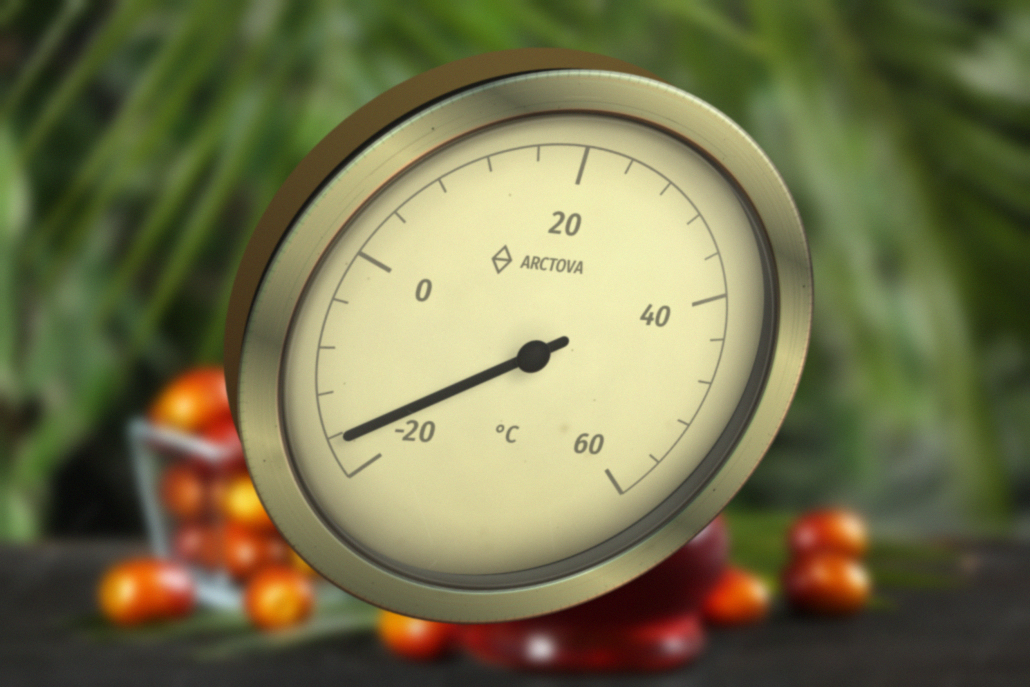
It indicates -16
